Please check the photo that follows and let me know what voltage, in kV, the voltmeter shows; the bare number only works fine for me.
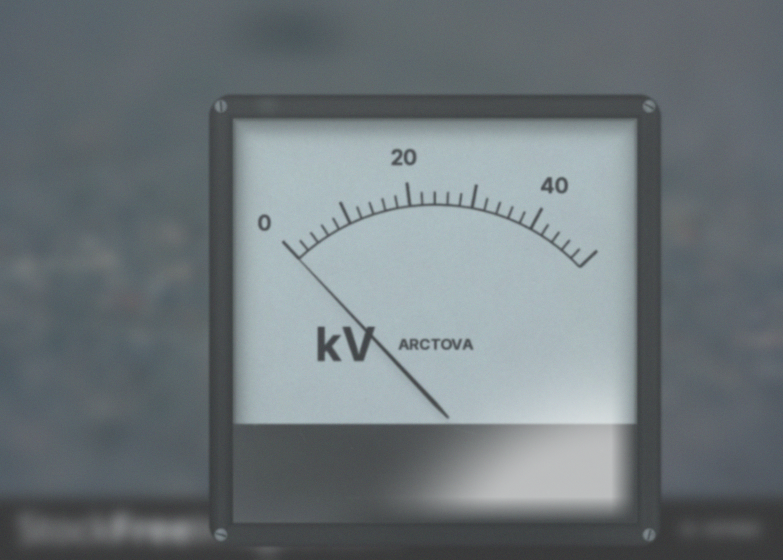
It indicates 0
